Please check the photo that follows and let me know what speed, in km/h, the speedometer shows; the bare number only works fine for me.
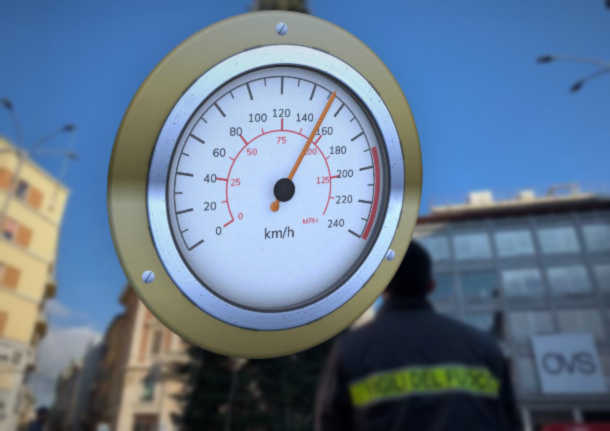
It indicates 150
